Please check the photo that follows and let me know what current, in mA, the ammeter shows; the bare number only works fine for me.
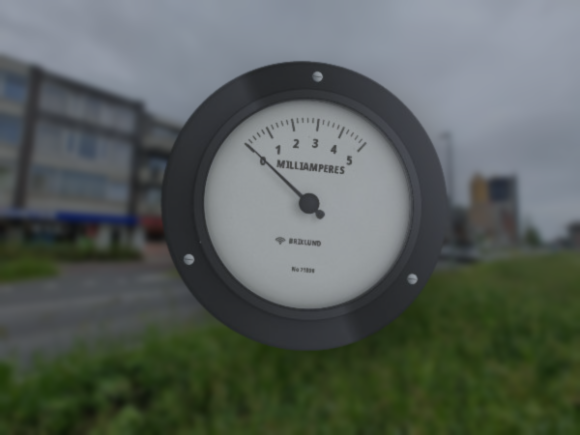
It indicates 0
